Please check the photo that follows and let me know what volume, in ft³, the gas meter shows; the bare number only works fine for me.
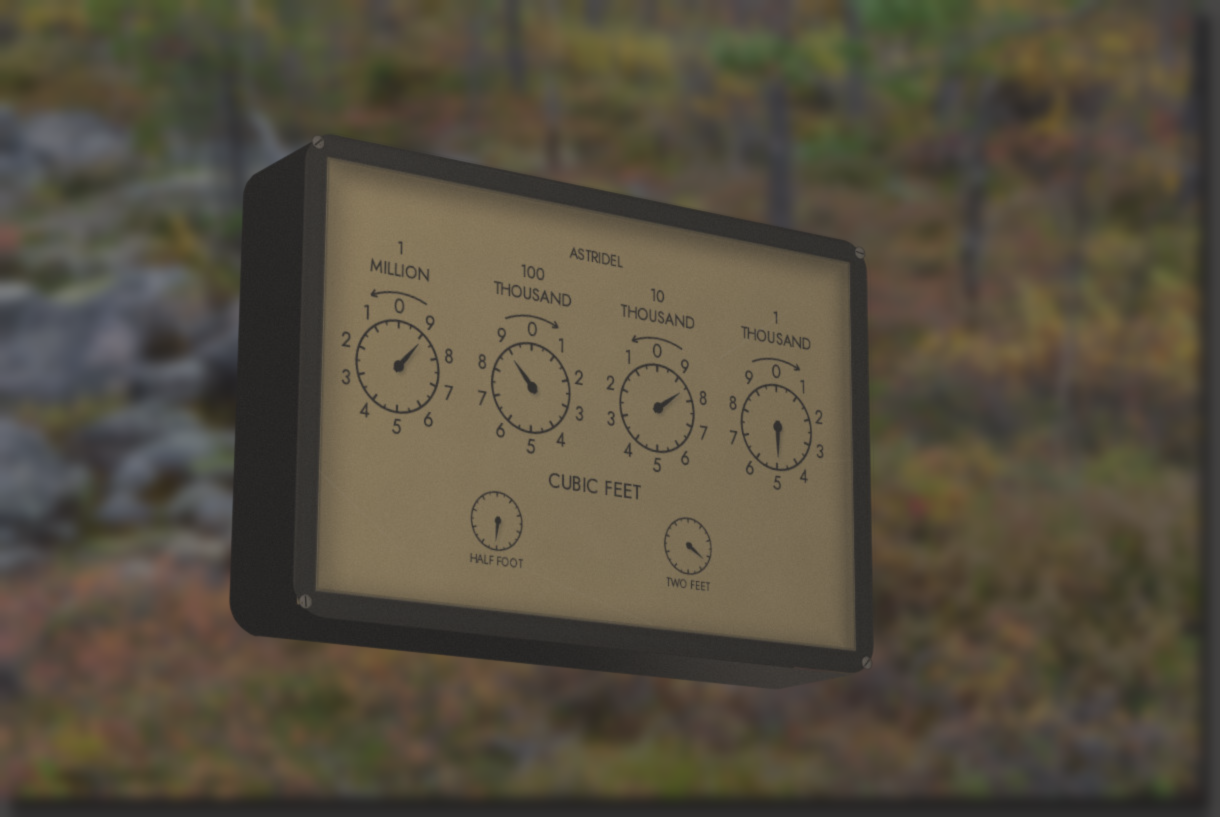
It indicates 888500
